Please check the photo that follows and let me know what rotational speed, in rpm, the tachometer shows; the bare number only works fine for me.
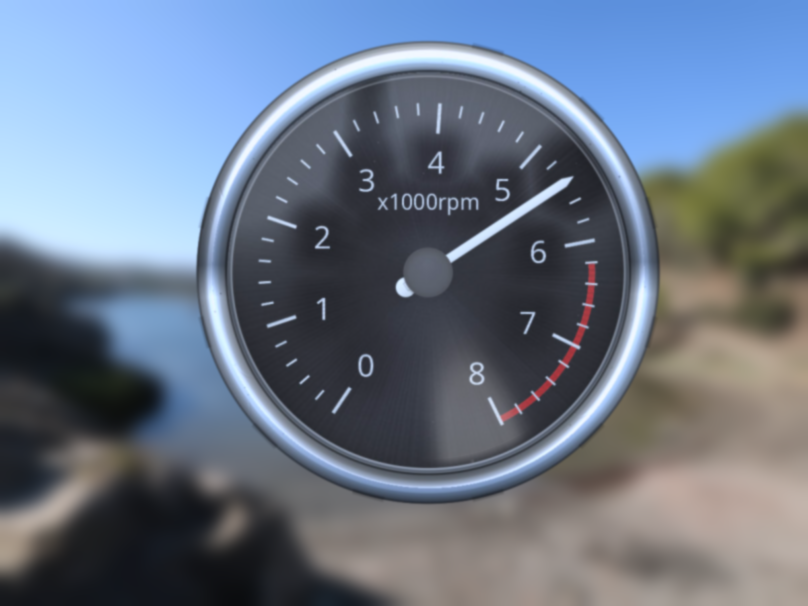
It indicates 5400
